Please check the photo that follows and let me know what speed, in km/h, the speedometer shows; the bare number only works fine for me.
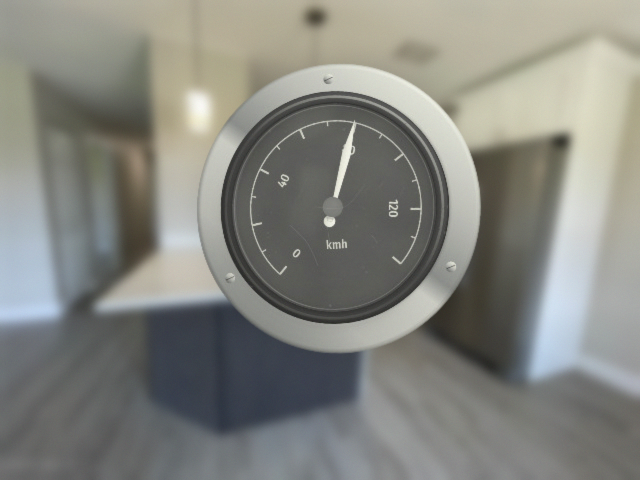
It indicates 80
